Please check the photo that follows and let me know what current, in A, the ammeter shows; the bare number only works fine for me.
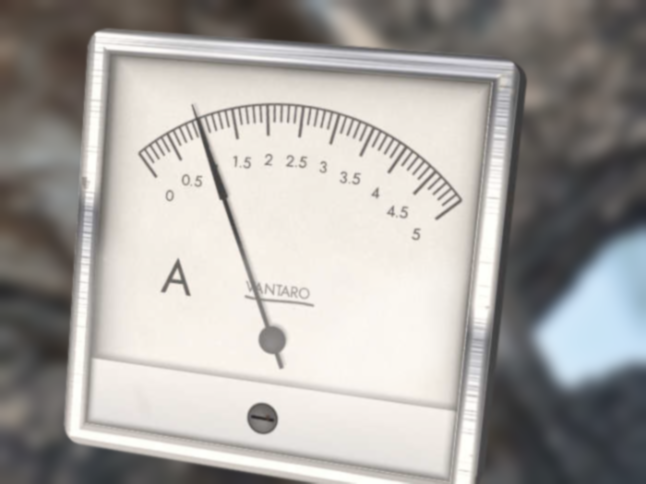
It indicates 1
